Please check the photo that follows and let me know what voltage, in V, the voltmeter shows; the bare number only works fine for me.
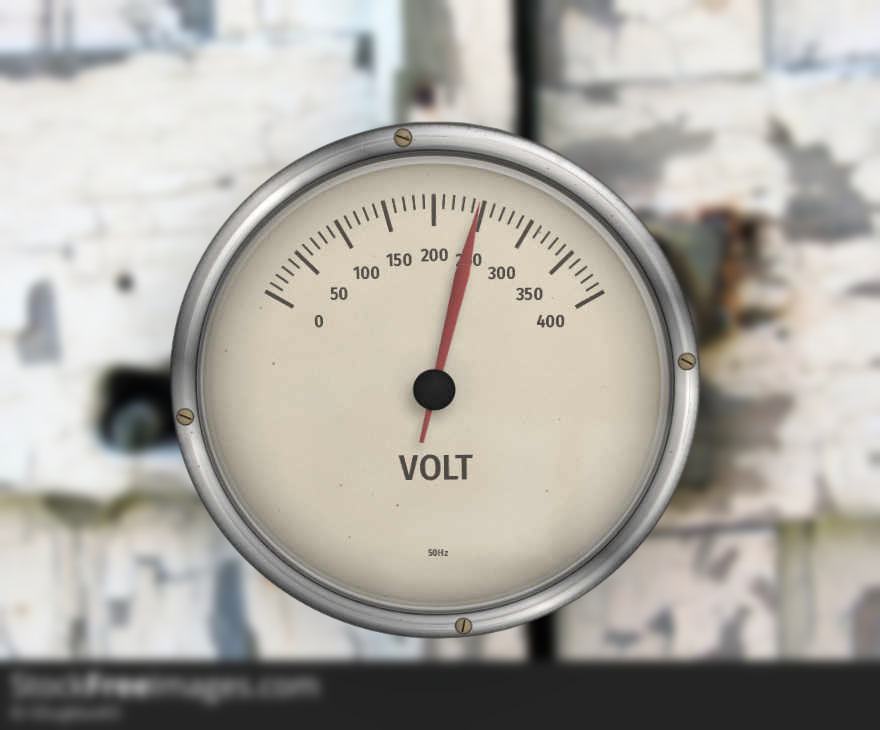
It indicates 245
